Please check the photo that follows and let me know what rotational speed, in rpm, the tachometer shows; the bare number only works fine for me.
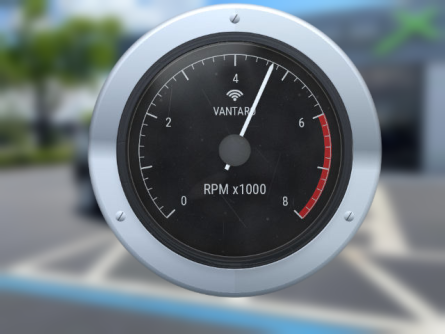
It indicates 4700
